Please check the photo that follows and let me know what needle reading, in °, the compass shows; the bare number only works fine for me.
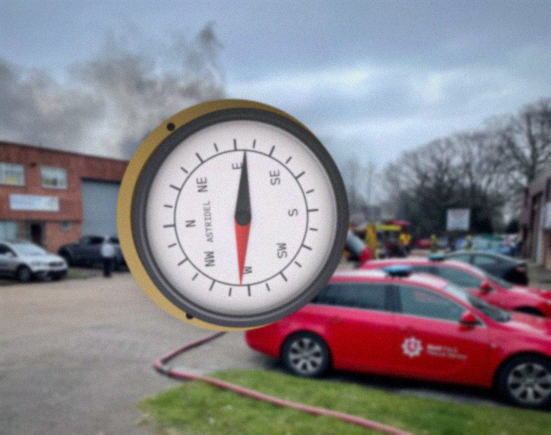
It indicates 277.5
